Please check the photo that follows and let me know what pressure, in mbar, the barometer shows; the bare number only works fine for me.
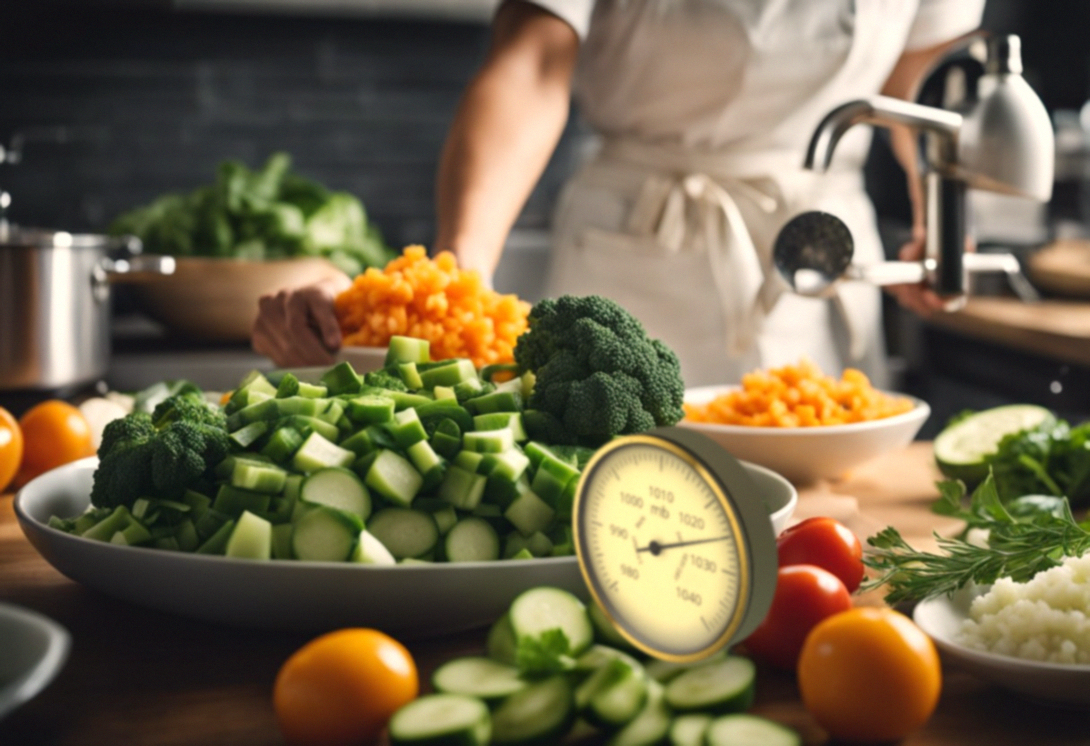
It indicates 1025
